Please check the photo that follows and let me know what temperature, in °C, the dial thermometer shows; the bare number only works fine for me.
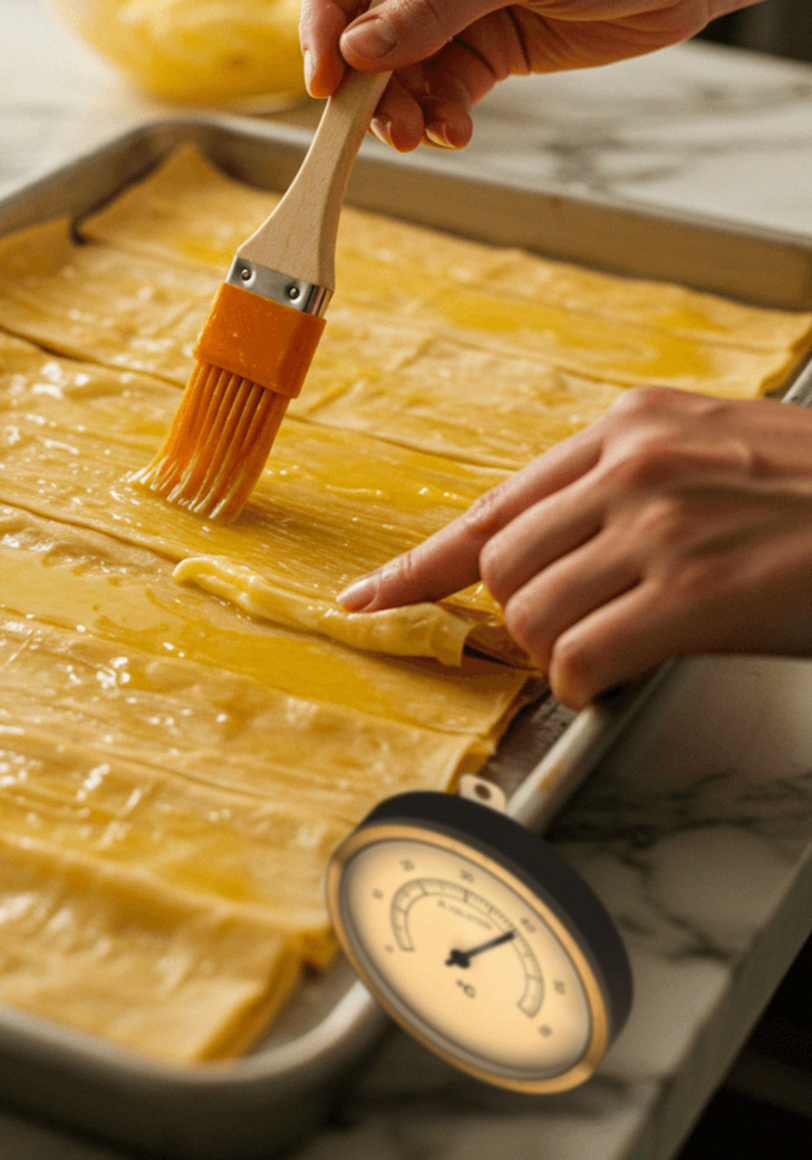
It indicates 40
